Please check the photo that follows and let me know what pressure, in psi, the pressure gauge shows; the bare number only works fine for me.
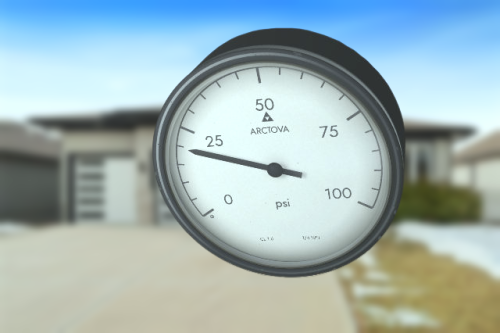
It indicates 20
